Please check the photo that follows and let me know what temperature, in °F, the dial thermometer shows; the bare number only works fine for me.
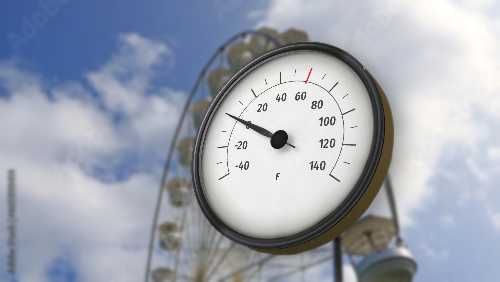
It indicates 0
